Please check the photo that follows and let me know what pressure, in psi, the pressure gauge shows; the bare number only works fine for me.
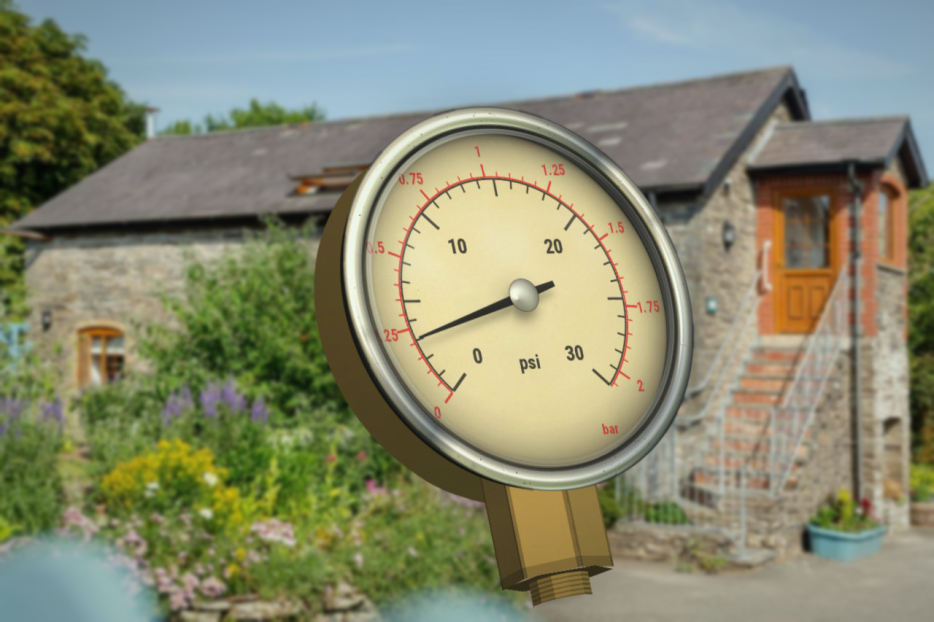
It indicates 3
